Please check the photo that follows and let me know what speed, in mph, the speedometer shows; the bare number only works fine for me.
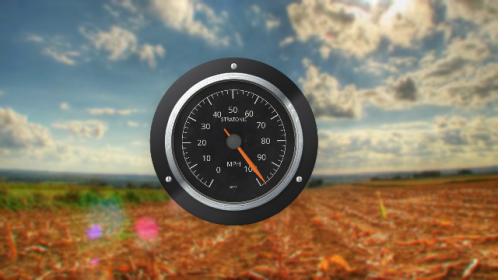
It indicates 98
